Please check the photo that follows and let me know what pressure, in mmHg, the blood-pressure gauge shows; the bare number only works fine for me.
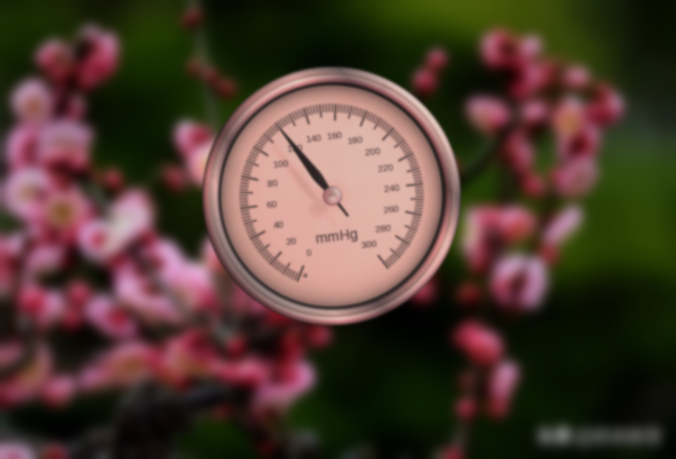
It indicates 120
